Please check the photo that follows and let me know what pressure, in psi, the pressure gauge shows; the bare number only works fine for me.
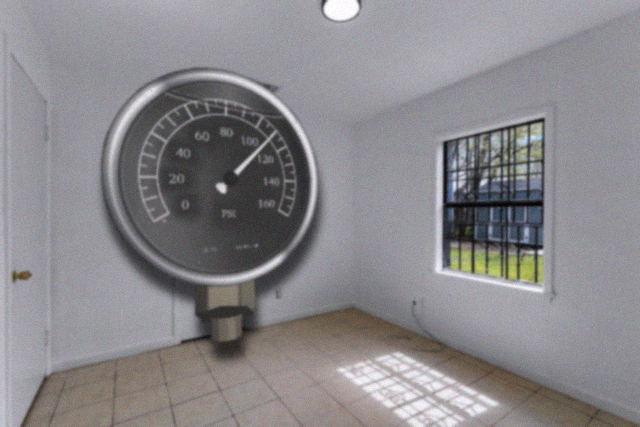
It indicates 110
